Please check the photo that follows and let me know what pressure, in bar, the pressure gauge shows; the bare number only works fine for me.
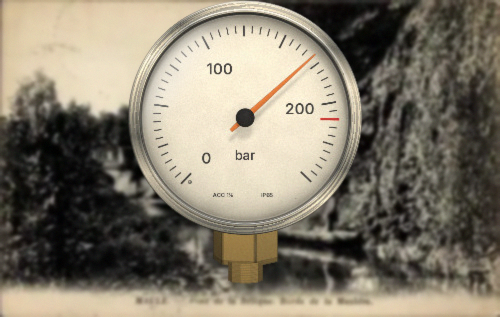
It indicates 170
